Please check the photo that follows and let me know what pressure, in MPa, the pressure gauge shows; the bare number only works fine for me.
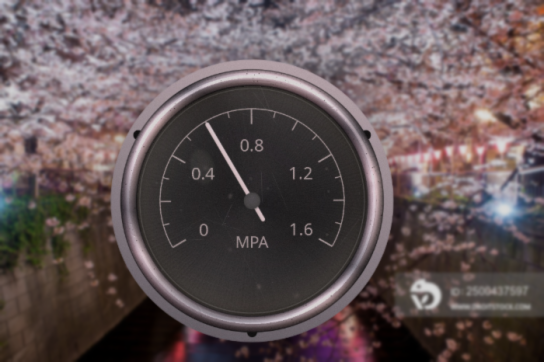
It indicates 0.6
